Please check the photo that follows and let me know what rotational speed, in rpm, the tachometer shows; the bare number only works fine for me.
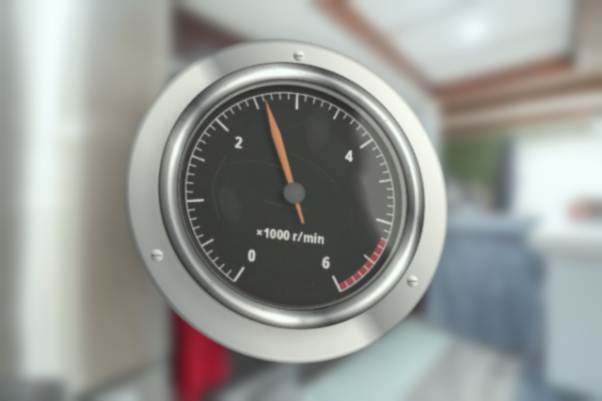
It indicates 2600
